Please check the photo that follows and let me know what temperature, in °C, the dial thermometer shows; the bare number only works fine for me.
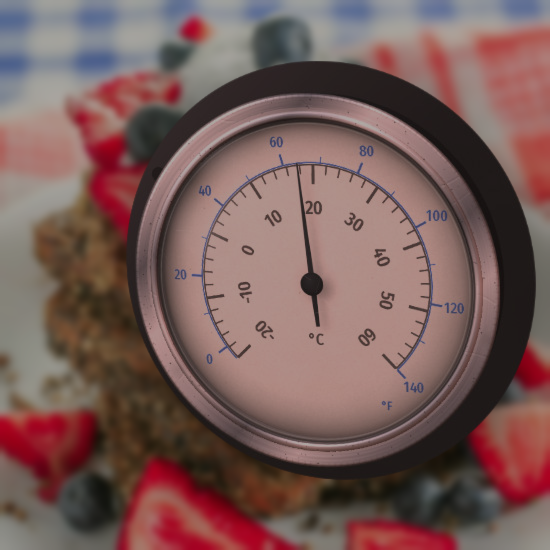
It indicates 18
